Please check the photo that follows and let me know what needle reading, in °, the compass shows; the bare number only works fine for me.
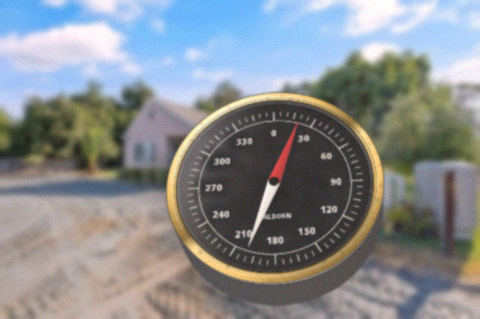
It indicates 20
